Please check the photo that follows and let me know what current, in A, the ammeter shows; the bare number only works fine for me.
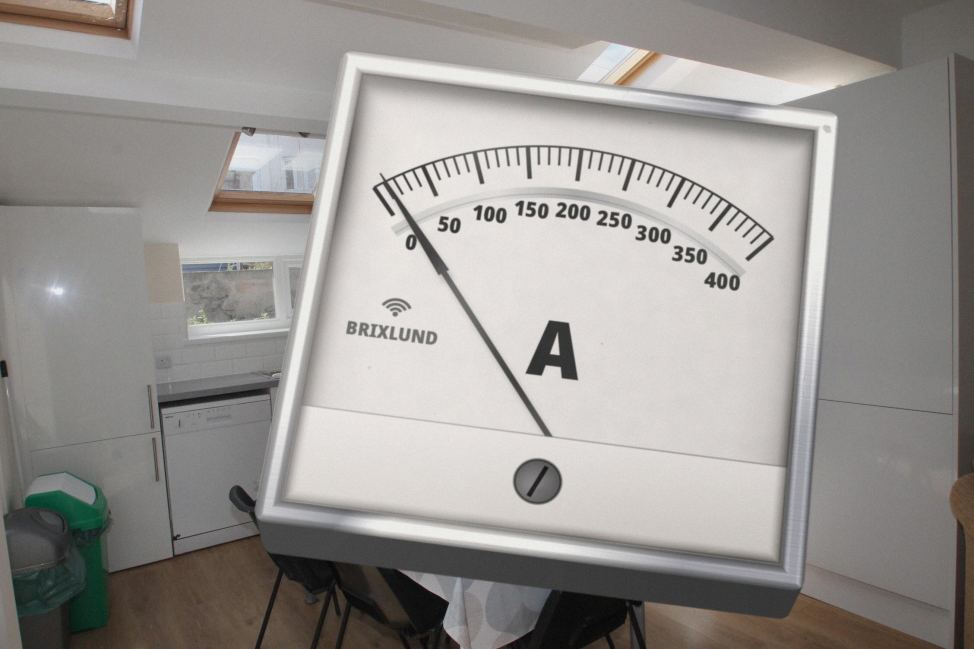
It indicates 10
